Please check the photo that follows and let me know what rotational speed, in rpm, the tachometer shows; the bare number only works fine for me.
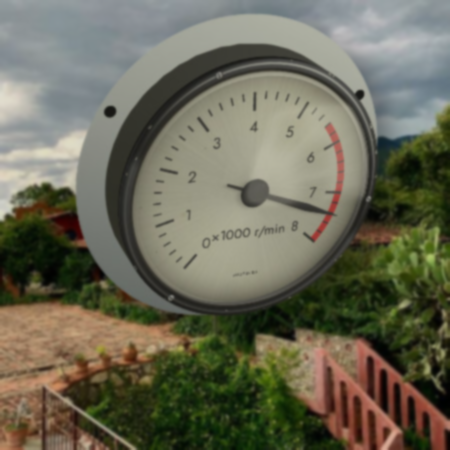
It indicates 7400
